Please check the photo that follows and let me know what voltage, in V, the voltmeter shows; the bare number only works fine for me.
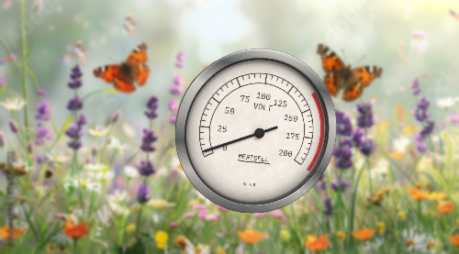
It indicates 5
